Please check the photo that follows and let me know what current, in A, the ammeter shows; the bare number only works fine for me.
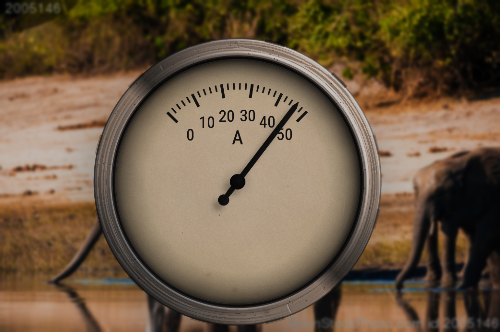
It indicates 46
